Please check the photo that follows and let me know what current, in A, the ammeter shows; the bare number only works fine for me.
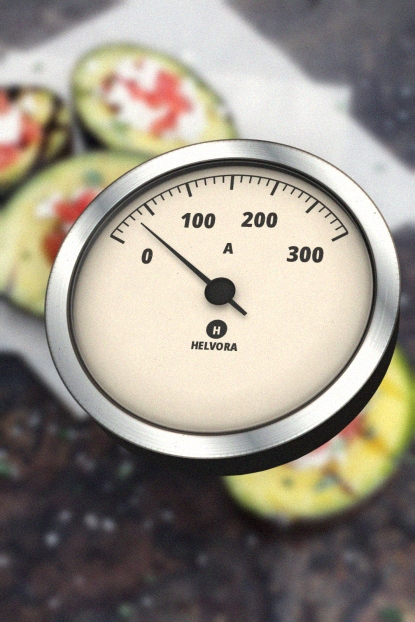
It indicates 30
